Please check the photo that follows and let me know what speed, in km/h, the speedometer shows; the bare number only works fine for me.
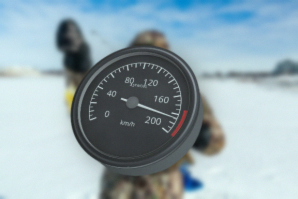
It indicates 185
